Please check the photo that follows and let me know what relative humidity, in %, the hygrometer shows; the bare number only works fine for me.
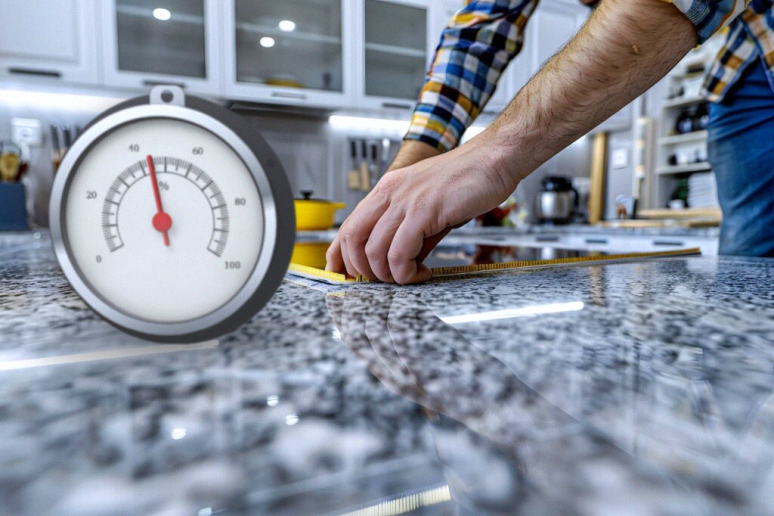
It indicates 45
